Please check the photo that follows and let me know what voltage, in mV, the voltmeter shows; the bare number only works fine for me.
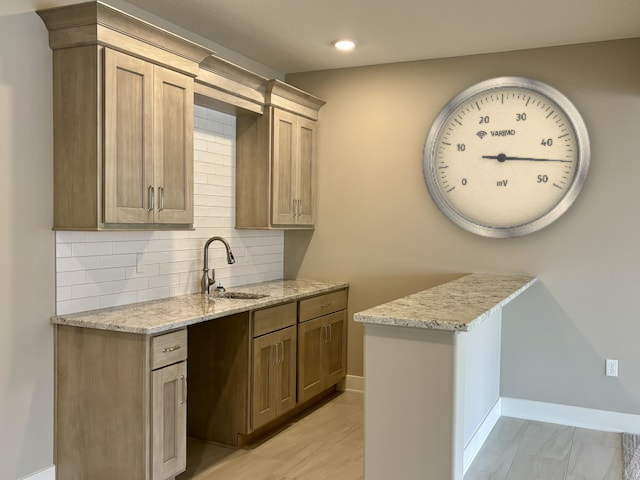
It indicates 45
